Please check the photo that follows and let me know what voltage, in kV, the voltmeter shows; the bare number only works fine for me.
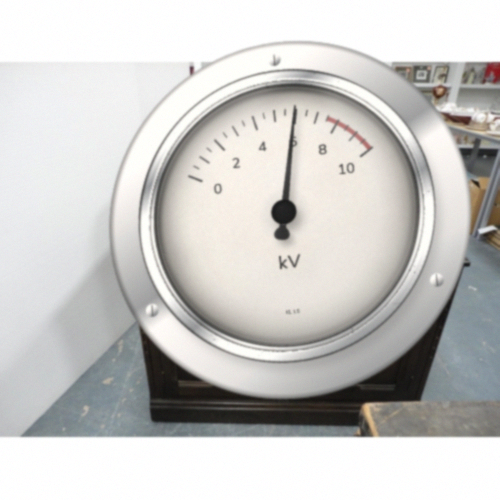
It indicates 6
